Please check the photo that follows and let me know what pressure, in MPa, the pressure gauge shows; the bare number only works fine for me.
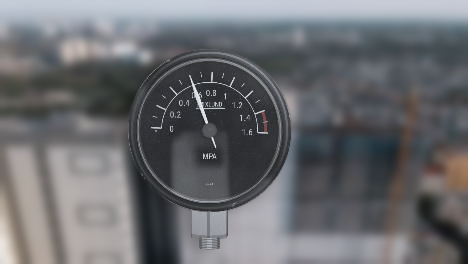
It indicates 0.6
